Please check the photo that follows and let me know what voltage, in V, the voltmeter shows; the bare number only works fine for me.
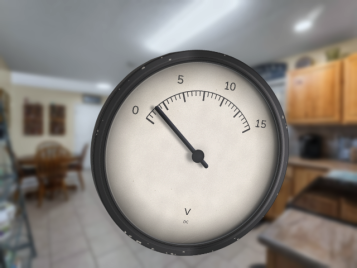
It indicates 1.5
